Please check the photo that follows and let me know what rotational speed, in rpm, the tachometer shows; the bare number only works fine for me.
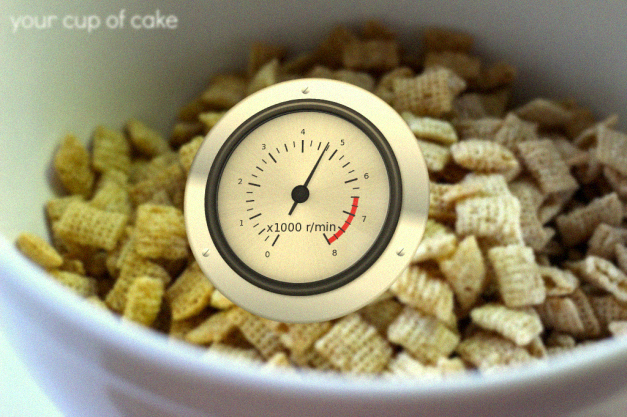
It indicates 4750
